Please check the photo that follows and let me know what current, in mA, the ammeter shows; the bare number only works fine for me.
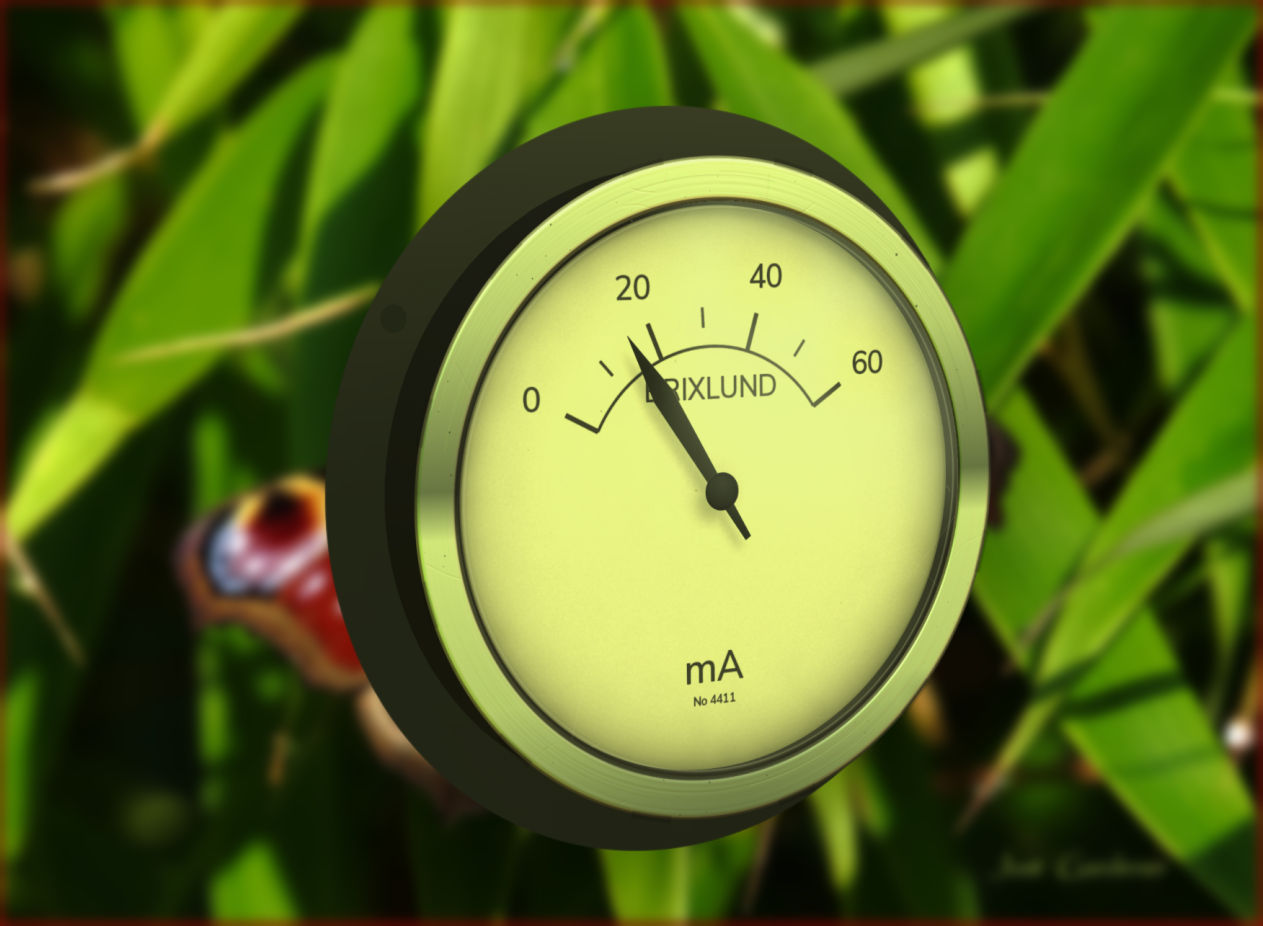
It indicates 15
